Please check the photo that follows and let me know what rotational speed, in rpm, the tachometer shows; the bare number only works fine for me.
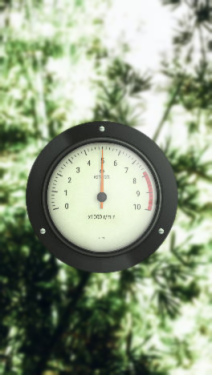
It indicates 5000
